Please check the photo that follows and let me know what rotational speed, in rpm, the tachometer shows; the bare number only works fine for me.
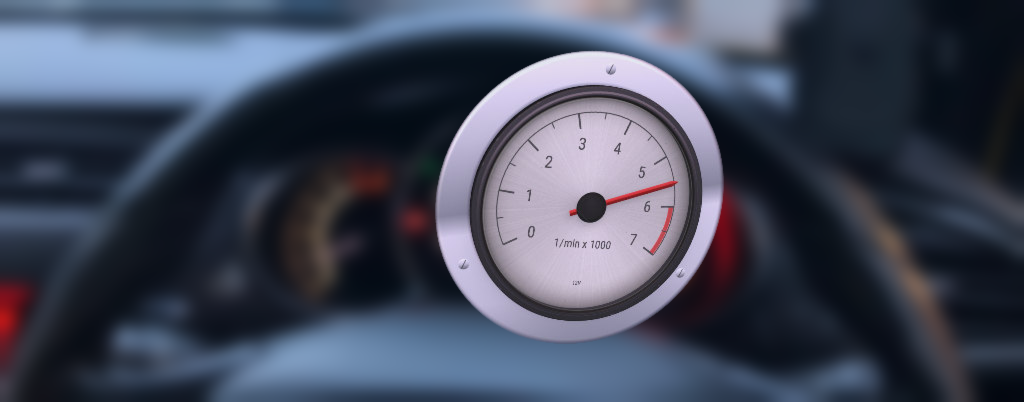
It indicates 5500
